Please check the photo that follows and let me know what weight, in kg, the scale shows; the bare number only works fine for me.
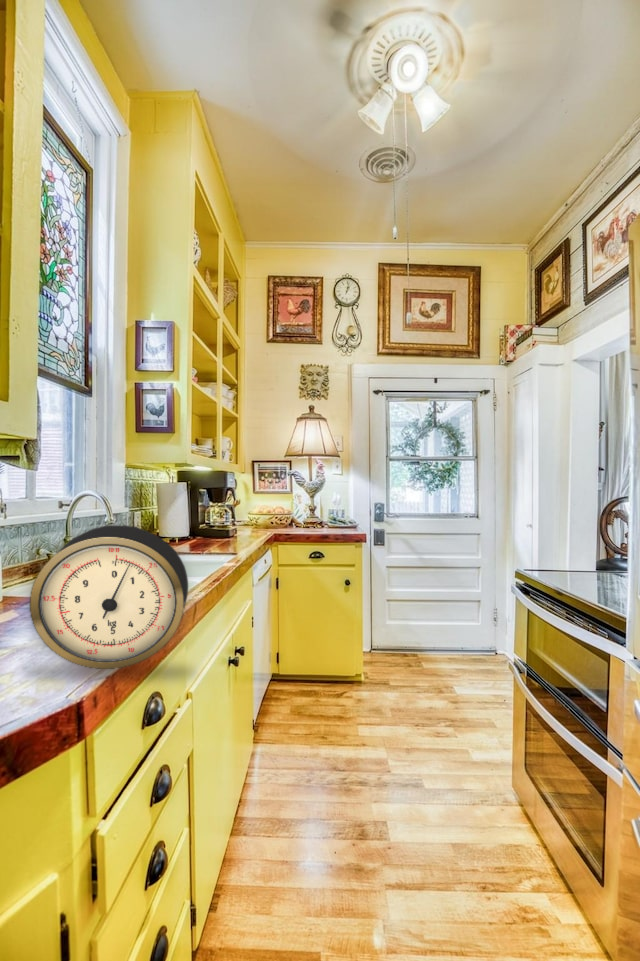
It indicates 0.5
